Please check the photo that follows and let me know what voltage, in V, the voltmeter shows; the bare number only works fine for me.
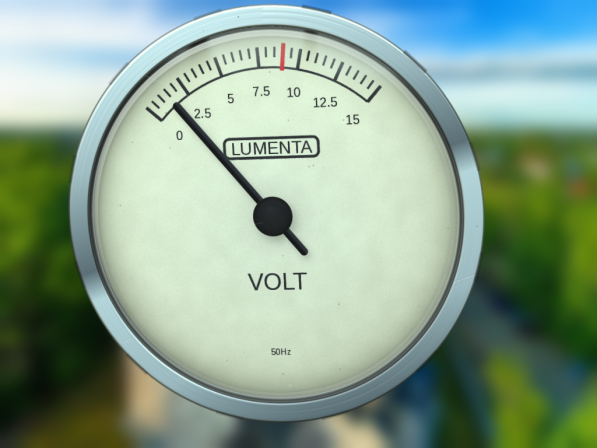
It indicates 1.5
